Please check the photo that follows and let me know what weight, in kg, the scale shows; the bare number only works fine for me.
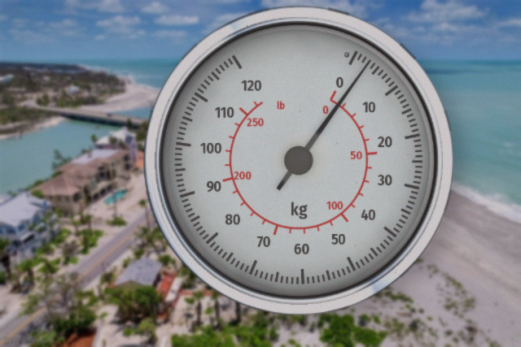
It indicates 3
